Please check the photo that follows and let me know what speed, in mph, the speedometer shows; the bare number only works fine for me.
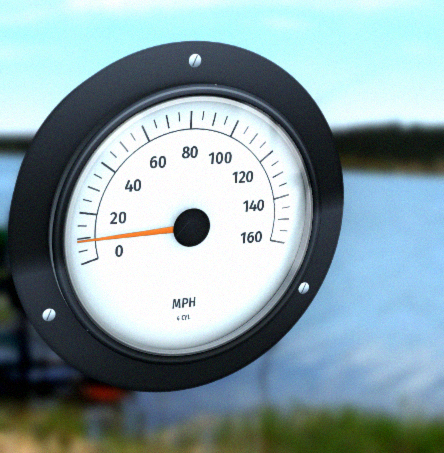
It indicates 10
